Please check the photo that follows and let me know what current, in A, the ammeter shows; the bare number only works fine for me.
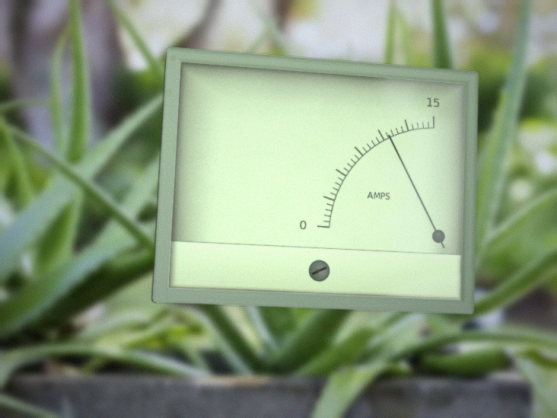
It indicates 10.5
